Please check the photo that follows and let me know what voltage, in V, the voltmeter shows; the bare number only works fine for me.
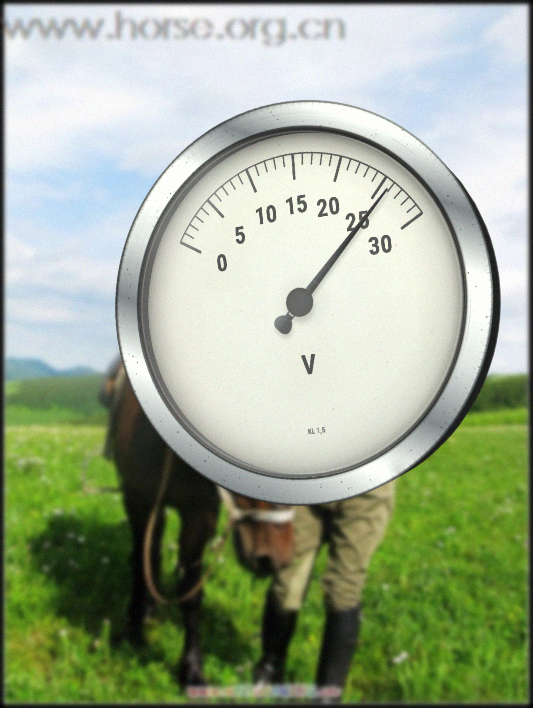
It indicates 26
